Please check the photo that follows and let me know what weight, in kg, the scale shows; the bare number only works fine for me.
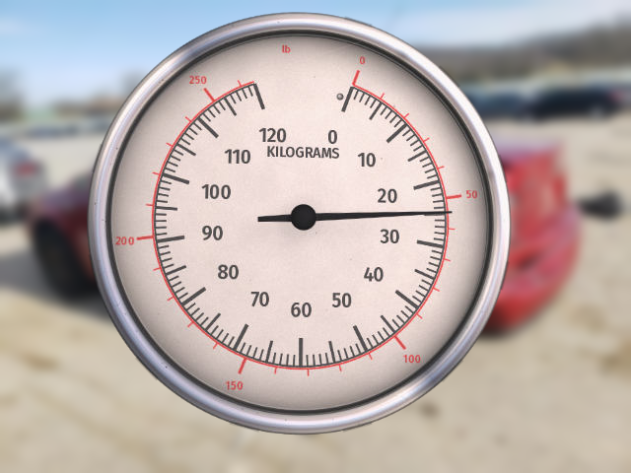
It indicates 25
